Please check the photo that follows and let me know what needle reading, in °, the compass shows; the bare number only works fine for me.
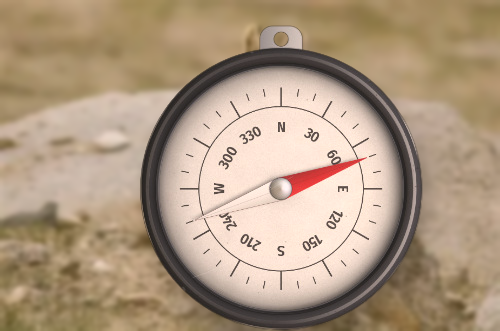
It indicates 70
